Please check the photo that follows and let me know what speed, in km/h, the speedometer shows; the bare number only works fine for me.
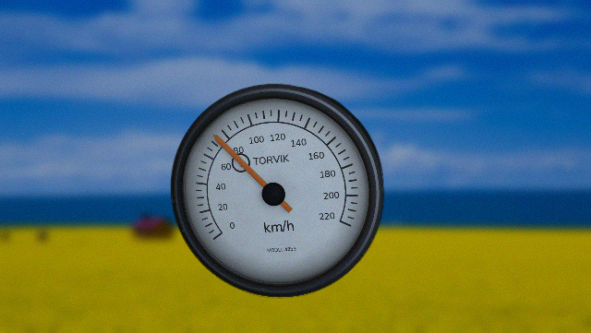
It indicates 75
